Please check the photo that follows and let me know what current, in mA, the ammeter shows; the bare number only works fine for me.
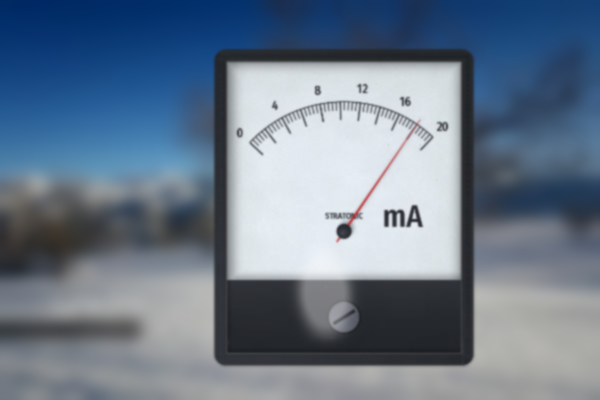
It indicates 18
